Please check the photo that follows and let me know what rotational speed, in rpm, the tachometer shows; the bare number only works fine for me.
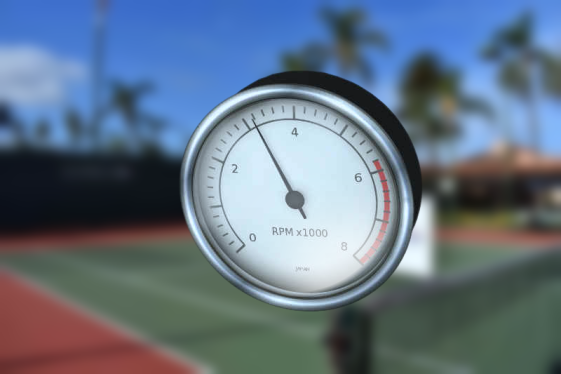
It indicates 3200
